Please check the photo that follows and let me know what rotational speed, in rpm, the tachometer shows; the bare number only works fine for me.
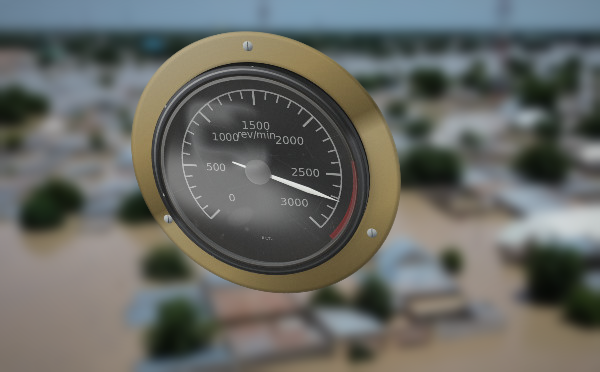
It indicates 2700
